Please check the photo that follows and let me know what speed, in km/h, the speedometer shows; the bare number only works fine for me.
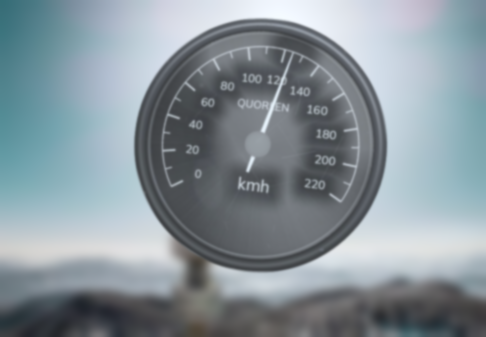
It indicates 125
